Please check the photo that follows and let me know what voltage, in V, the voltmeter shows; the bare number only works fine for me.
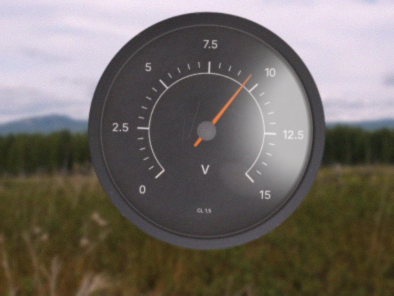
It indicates 9.5
